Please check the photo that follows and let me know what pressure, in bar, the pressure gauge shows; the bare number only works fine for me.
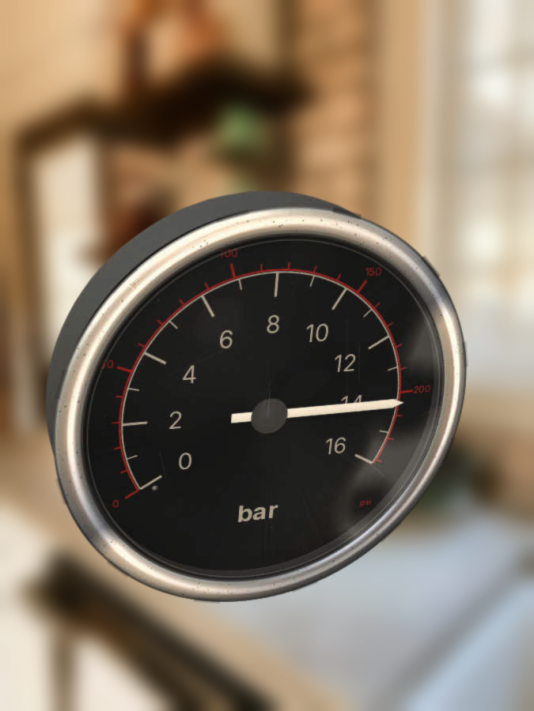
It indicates 14
